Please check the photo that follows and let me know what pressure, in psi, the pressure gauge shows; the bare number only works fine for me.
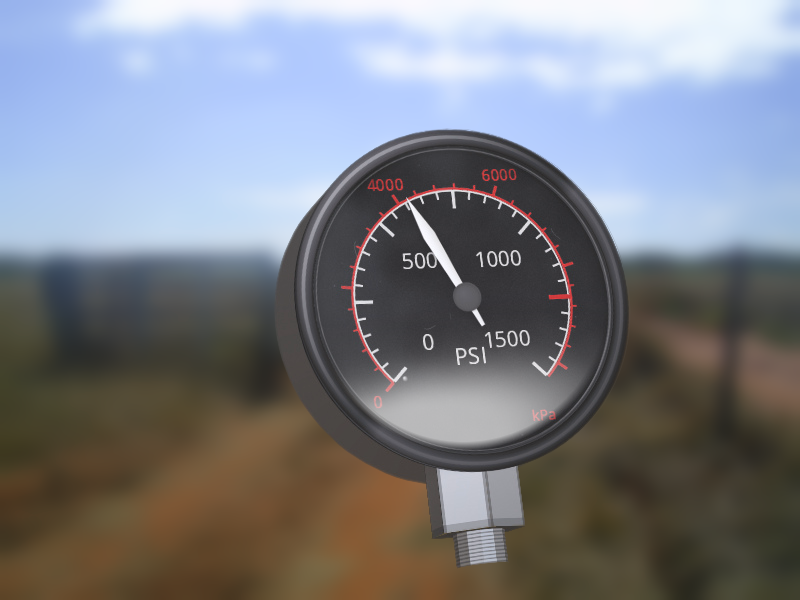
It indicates 600
